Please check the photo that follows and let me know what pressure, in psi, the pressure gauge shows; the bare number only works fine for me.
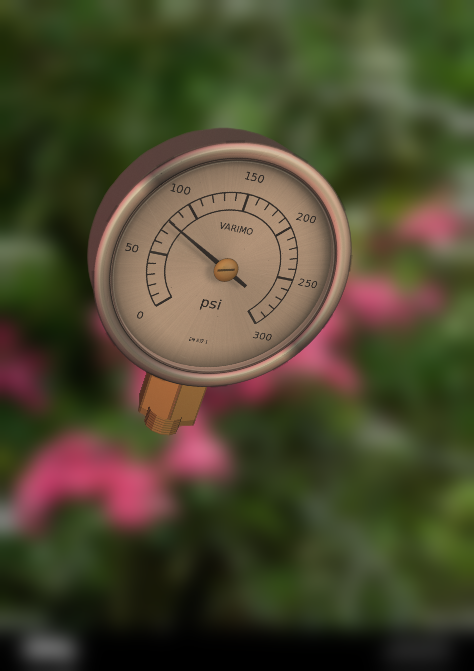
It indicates 80
